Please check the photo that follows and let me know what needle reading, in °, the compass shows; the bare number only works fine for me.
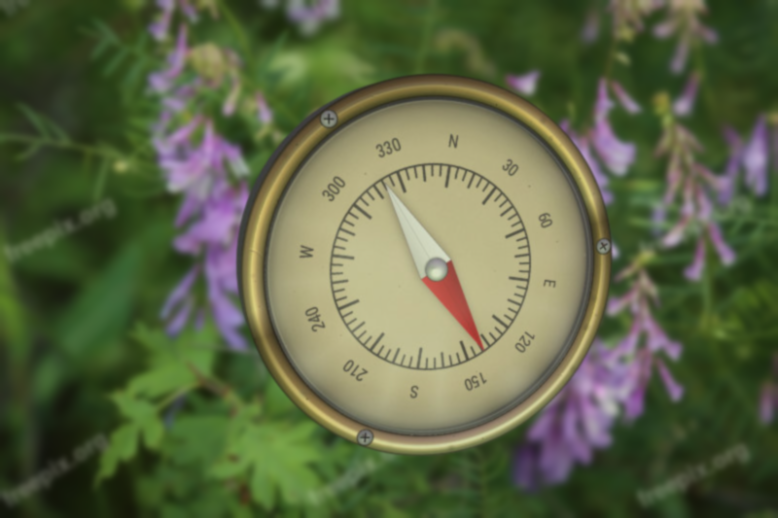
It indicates 140
